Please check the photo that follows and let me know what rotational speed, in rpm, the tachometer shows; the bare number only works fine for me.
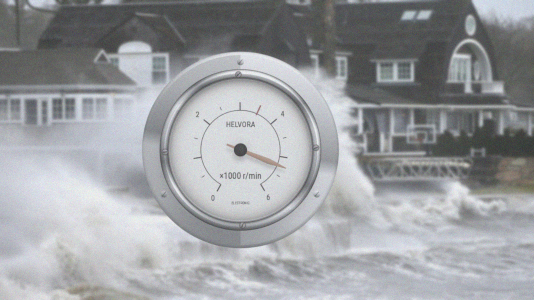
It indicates 5250
